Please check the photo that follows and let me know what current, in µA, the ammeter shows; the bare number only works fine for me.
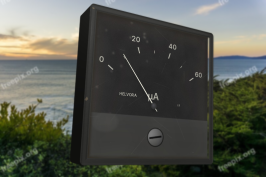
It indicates 10
